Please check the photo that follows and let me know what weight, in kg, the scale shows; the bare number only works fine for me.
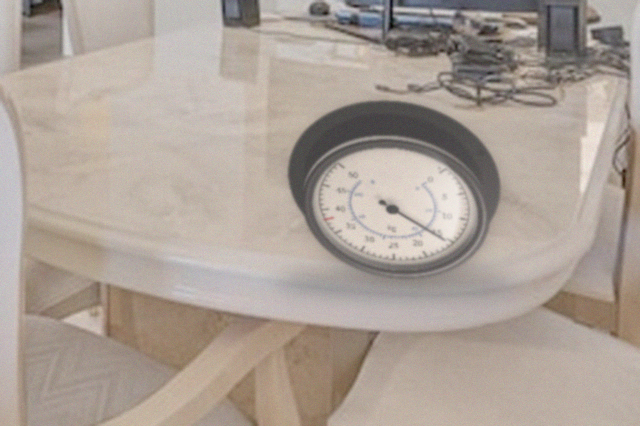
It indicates 15
